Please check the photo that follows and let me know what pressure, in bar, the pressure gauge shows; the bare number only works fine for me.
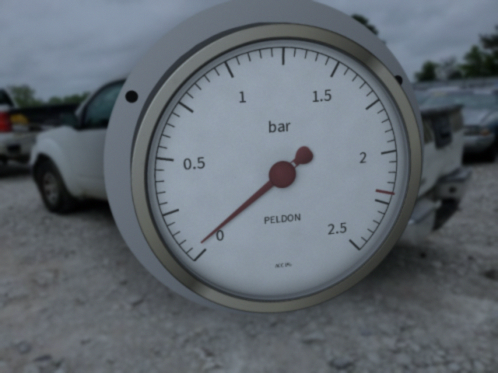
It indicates 0.05
